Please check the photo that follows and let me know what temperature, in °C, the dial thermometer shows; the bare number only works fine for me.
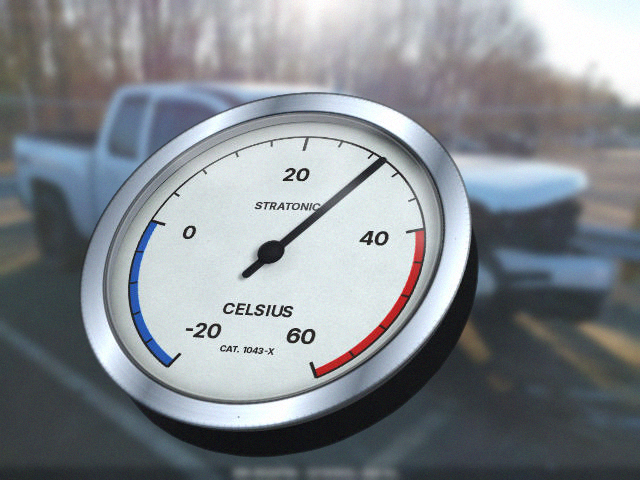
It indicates 30
